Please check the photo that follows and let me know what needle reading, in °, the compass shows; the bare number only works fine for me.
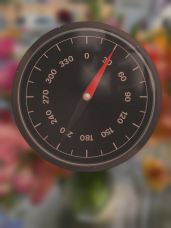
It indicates 30
